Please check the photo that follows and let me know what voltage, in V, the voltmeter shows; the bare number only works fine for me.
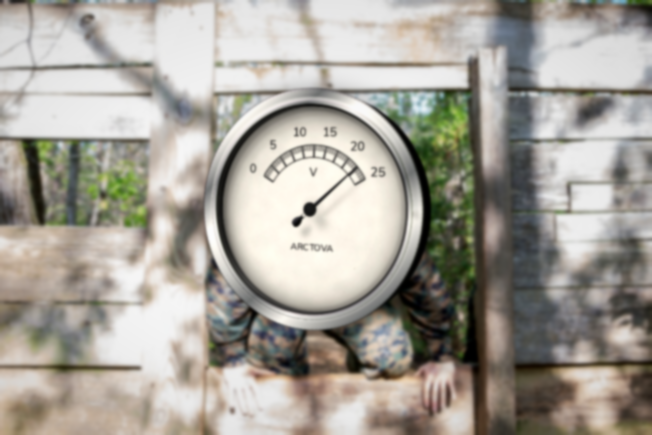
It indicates 22.5
